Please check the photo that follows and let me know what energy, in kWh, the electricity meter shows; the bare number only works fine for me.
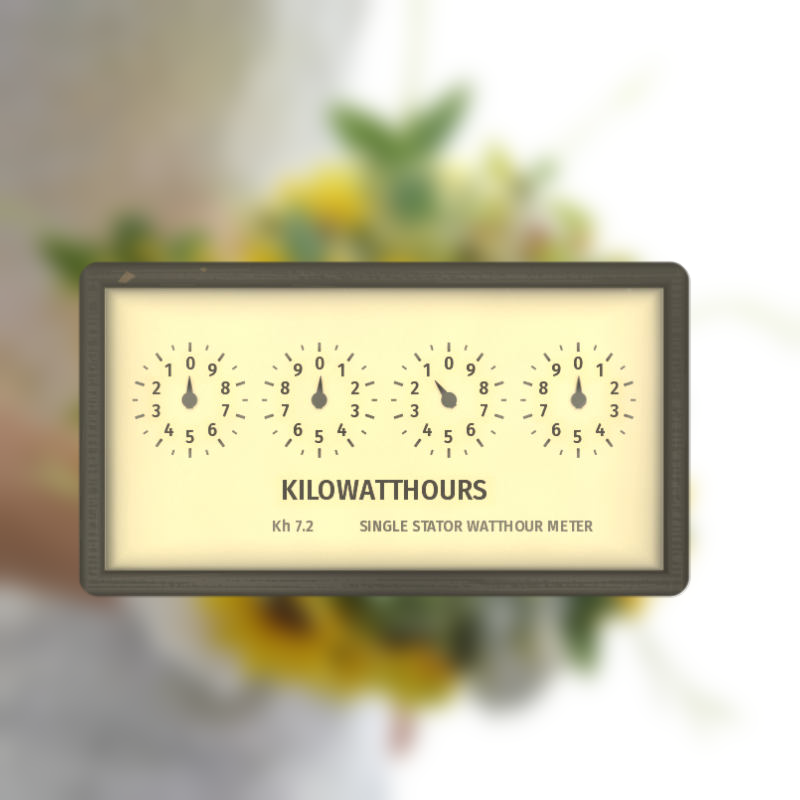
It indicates 10
